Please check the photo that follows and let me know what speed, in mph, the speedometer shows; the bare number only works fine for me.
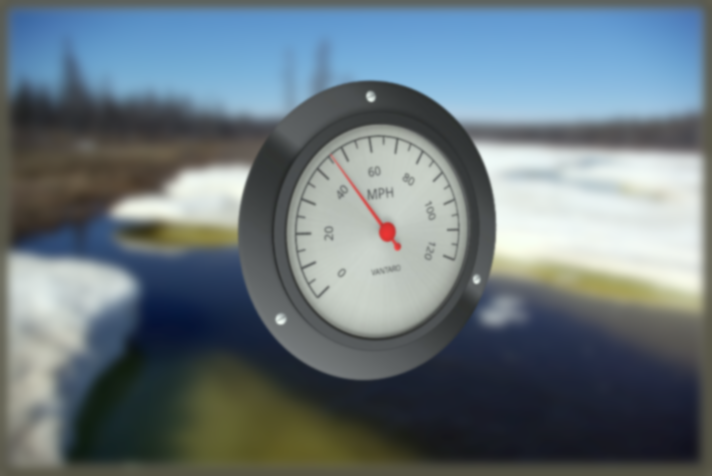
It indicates 45
